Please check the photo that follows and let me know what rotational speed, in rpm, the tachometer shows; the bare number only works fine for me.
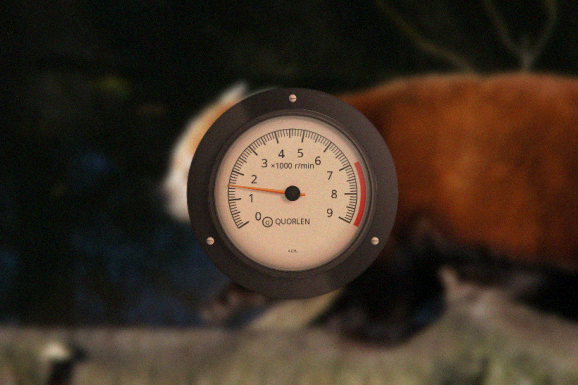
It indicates 1500
